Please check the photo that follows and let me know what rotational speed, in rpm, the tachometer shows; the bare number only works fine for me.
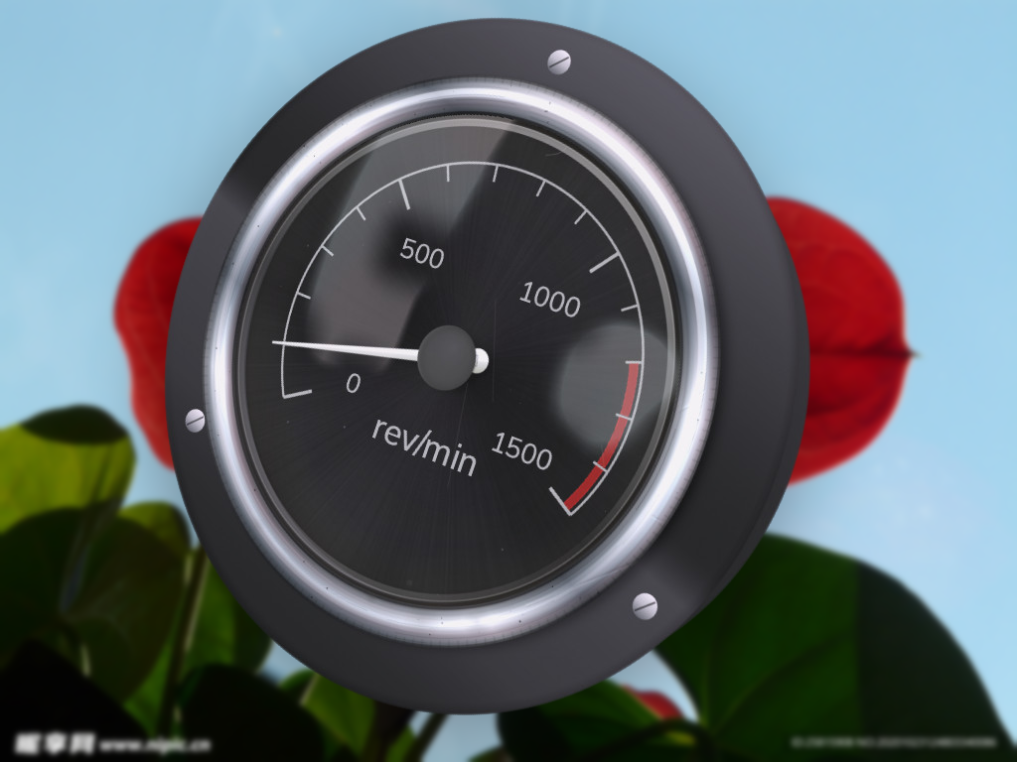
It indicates 100
